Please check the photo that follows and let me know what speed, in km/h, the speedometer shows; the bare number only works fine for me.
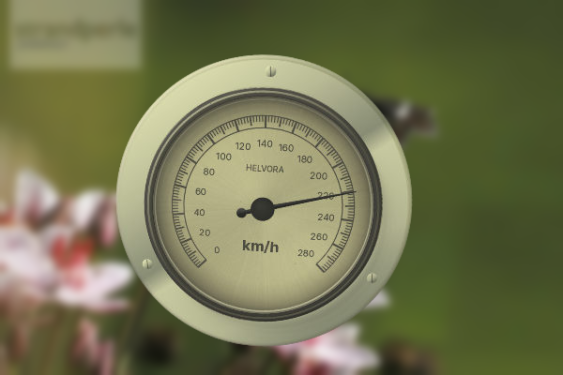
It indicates 220
